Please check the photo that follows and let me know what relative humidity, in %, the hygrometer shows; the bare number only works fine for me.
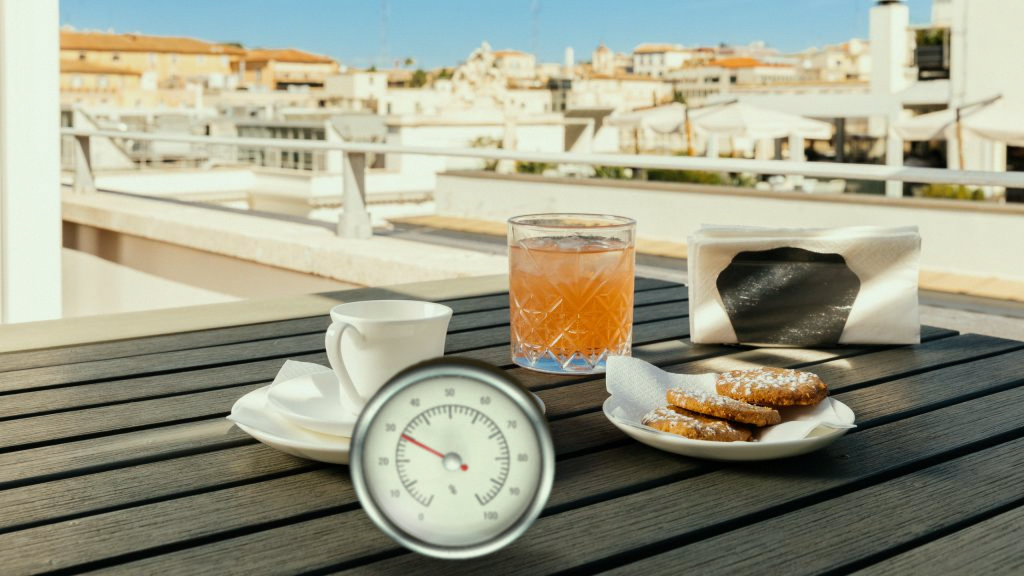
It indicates 30
